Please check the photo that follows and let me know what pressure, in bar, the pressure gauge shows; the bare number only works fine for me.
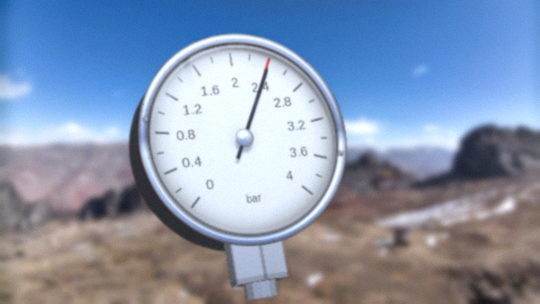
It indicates 2.4
